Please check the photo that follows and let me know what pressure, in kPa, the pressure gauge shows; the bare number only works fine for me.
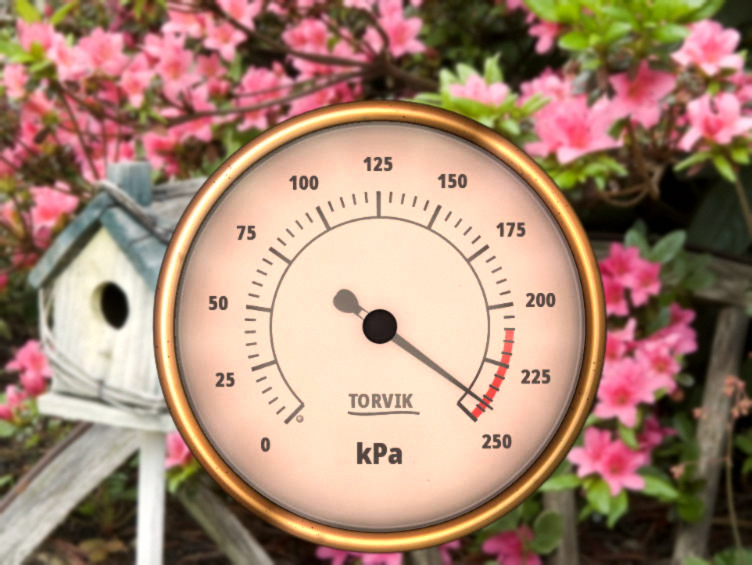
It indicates 242.5
